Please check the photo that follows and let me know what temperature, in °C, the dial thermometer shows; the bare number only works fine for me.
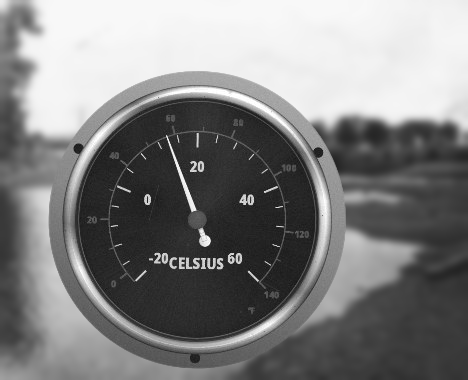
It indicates 14
